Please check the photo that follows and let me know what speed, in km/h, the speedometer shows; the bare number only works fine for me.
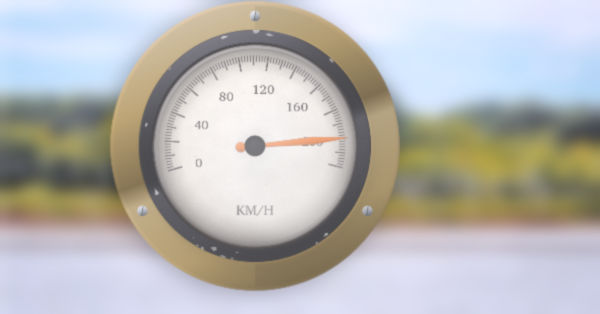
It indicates 200
